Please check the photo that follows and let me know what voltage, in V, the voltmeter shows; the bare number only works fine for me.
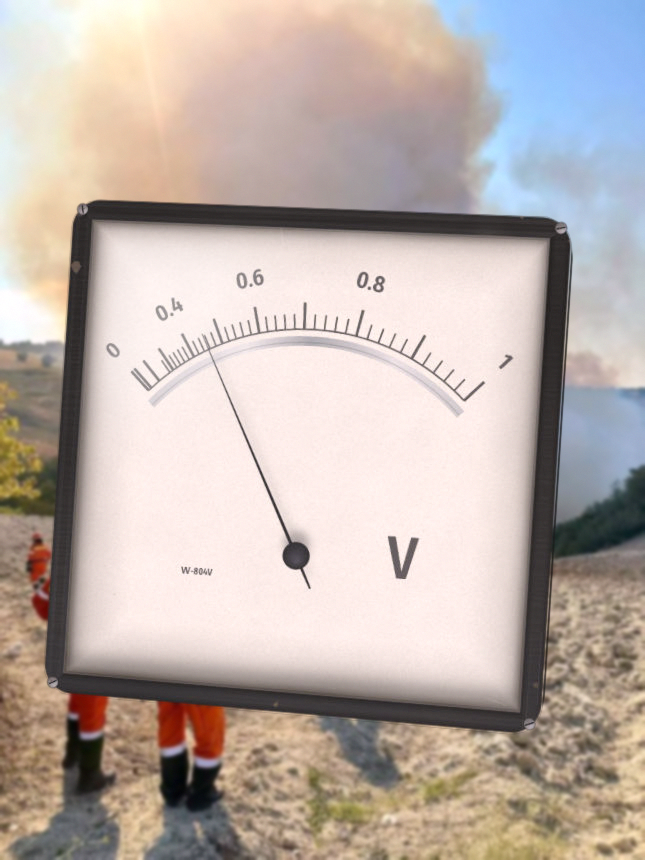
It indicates 0.46
